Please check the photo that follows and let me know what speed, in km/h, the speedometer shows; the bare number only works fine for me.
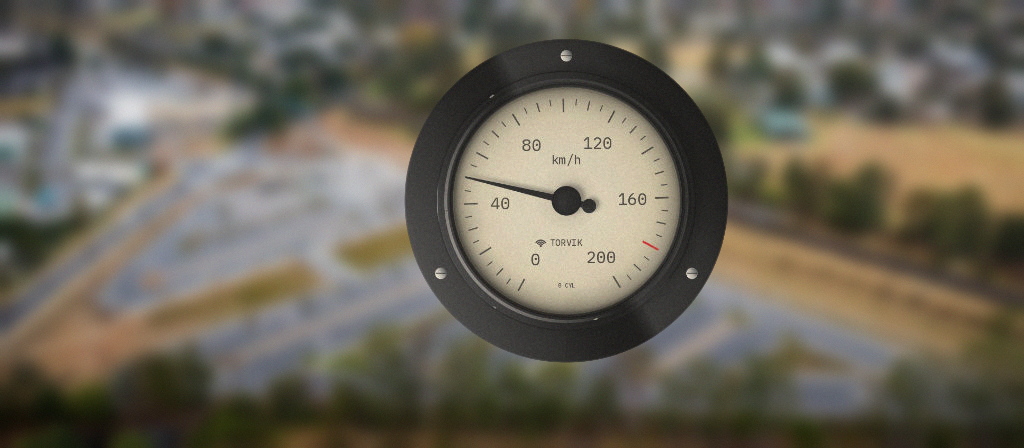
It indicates 50
